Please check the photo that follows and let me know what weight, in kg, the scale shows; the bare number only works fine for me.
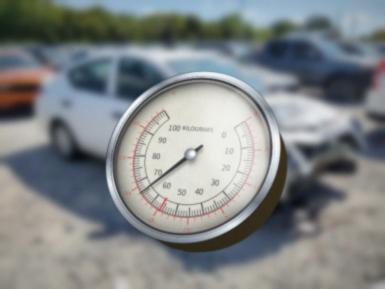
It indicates 65
